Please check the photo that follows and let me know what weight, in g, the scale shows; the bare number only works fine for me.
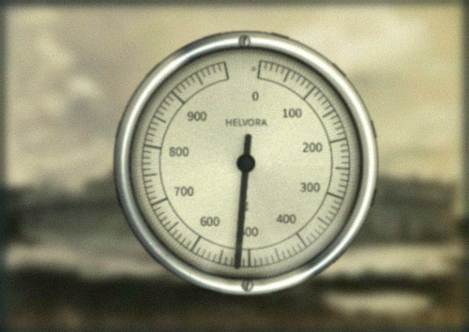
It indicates 520
